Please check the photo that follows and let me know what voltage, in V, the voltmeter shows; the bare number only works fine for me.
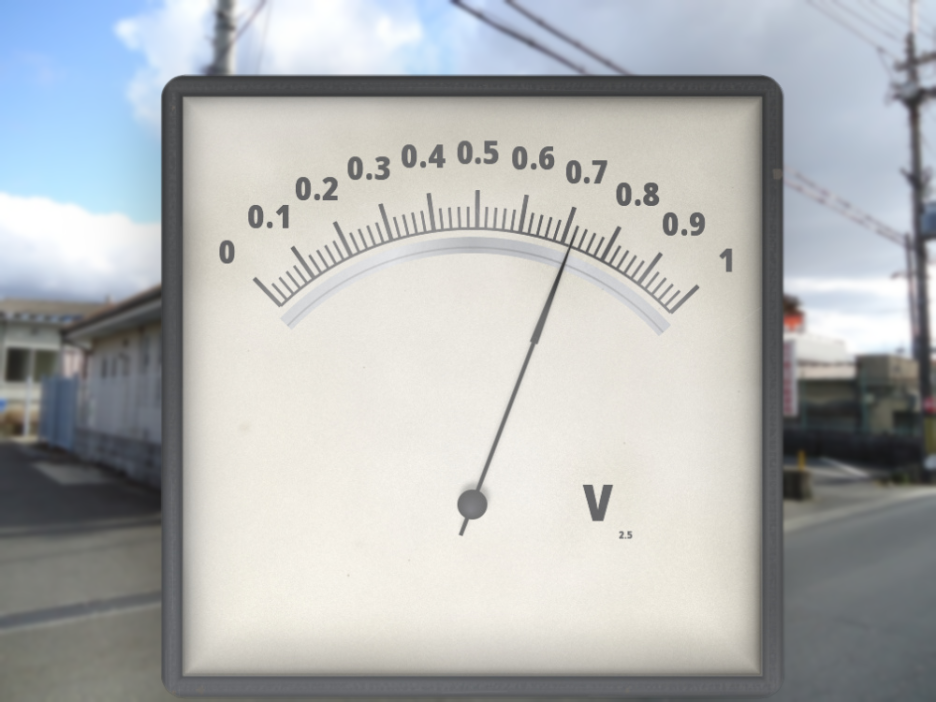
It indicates 0.72
